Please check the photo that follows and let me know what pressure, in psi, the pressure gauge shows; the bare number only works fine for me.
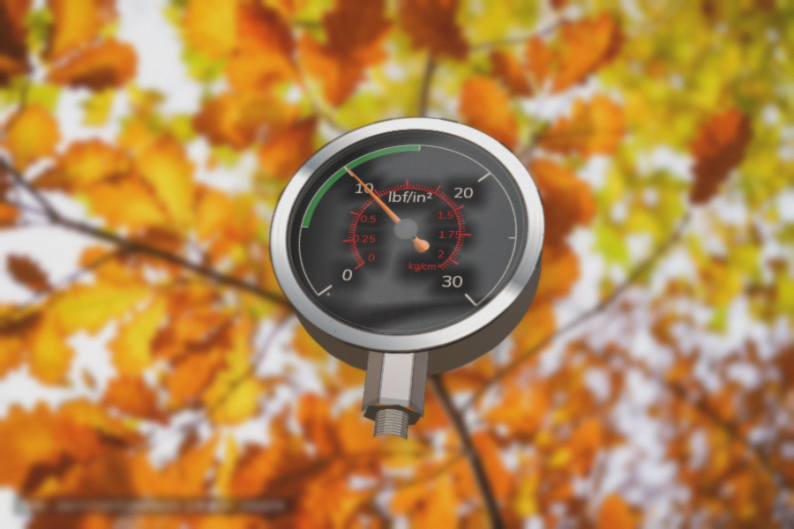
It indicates 10
